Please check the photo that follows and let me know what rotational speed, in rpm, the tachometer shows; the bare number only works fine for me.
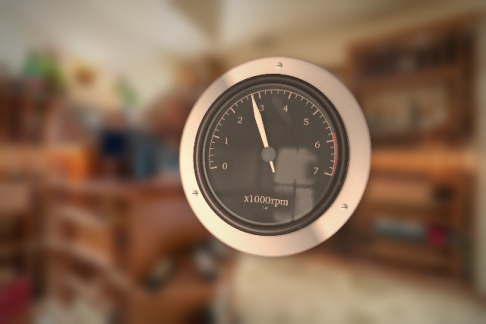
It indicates 2800
